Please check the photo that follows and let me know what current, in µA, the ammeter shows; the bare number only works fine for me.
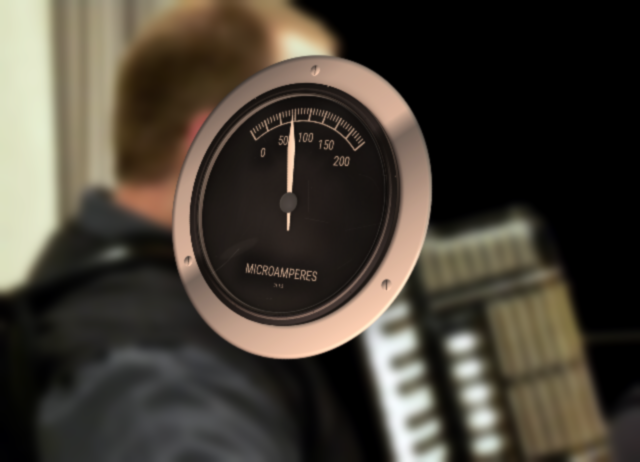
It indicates 75
